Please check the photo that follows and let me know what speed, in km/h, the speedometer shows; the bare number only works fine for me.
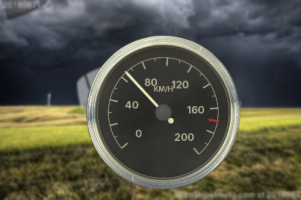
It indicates 65
